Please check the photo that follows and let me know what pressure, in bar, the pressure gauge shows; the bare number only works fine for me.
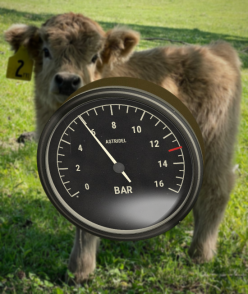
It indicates 6
